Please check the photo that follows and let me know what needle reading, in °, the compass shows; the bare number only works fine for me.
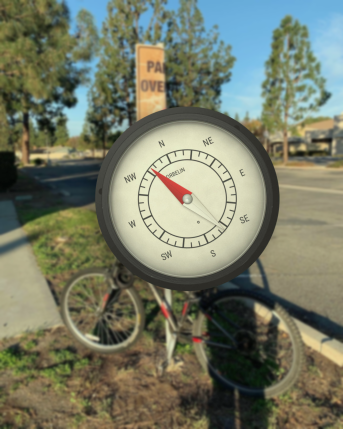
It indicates 335
